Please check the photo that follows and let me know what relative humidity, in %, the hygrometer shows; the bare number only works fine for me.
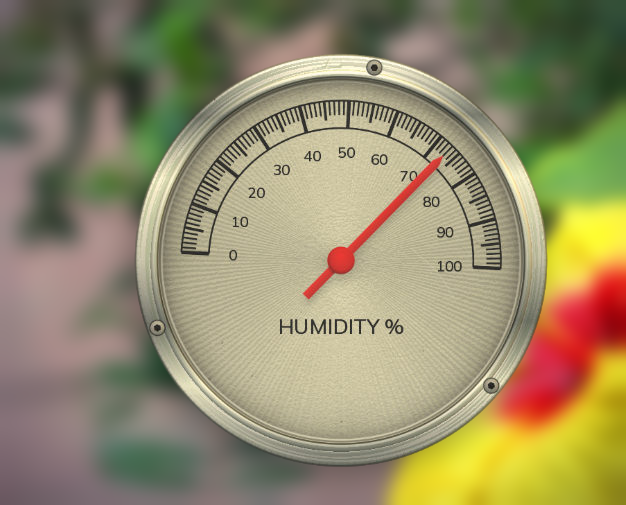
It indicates 73
